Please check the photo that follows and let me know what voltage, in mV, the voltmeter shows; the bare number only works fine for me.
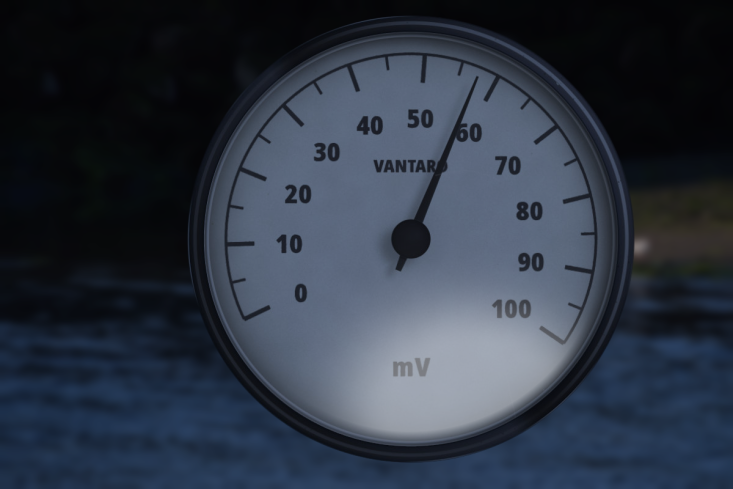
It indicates 57.5
